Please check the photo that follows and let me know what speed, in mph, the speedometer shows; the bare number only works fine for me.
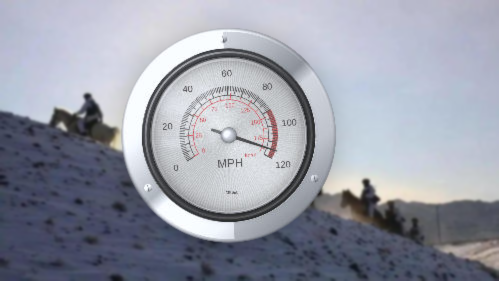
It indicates 115
